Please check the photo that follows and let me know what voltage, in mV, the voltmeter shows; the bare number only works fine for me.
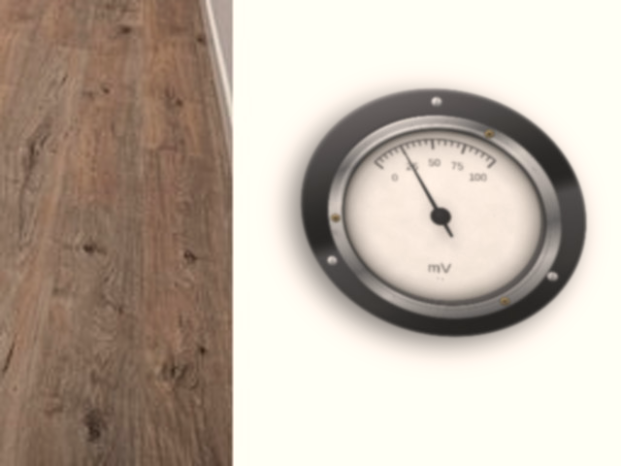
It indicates 25
